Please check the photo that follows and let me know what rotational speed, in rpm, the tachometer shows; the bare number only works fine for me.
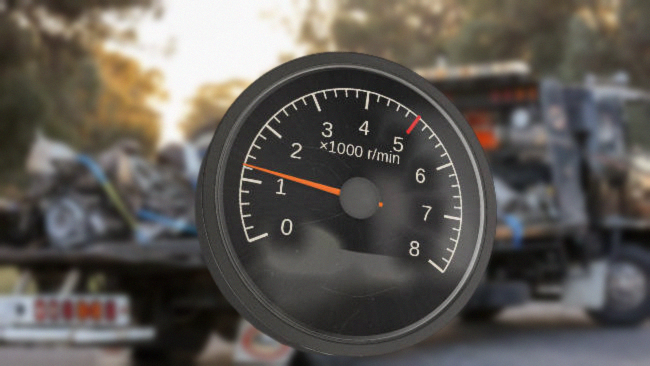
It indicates 1200
